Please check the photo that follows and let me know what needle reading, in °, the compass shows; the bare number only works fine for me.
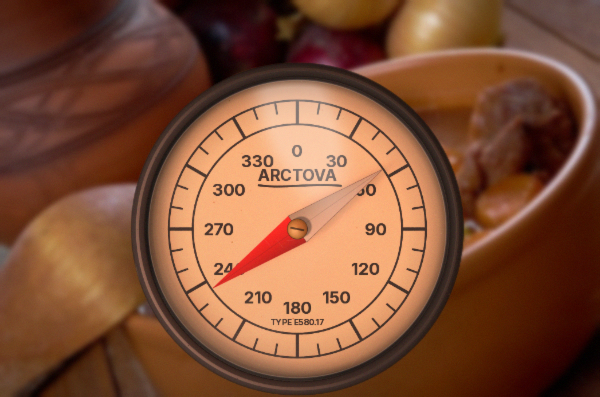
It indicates 235
